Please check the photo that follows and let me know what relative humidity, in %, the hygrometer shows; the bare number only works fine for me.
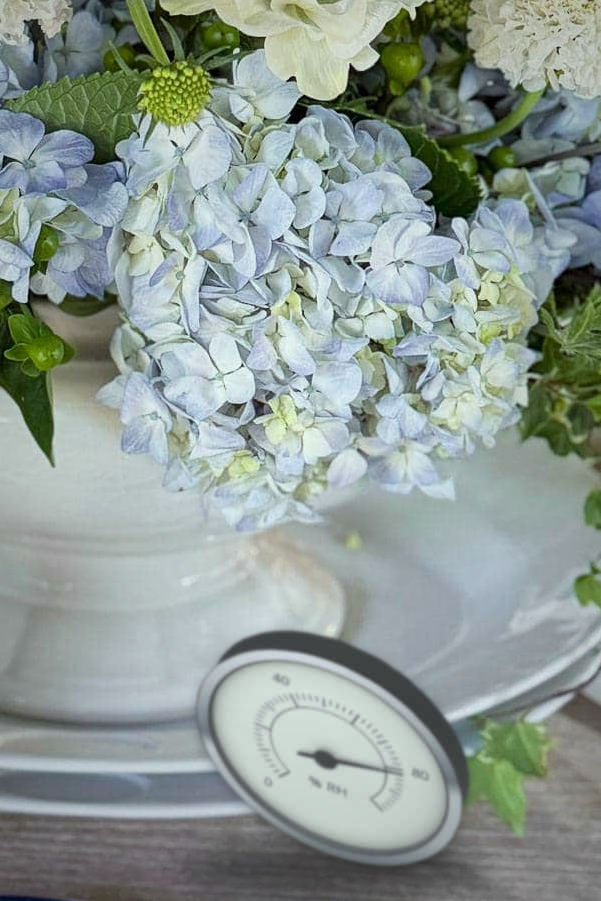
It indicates 80
